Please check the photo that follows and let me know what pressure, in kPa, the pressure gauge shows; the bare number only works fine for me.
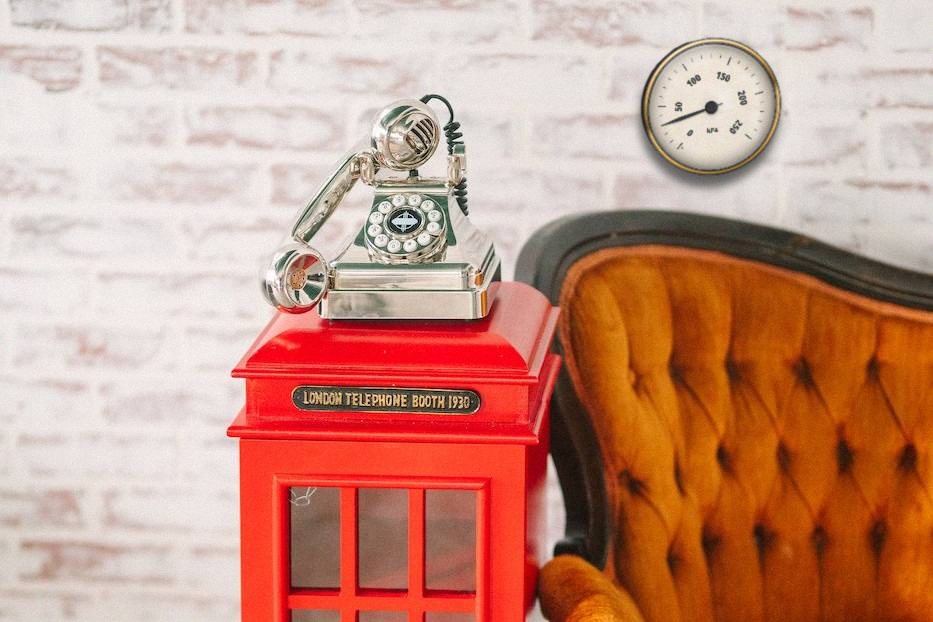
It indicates 30
